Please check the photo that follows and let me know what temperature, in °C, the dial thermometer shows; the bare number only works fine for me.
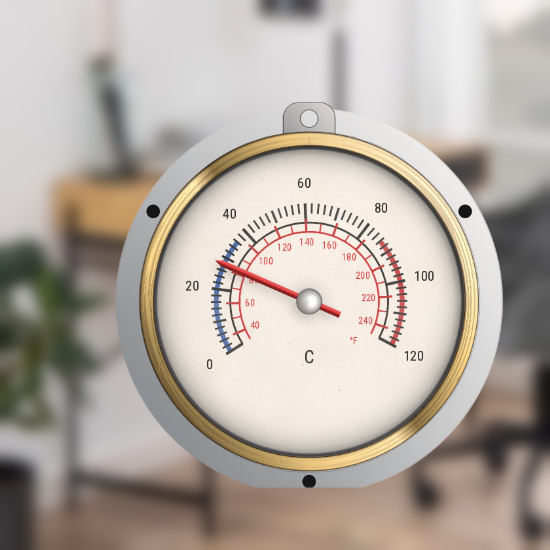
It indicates 28
